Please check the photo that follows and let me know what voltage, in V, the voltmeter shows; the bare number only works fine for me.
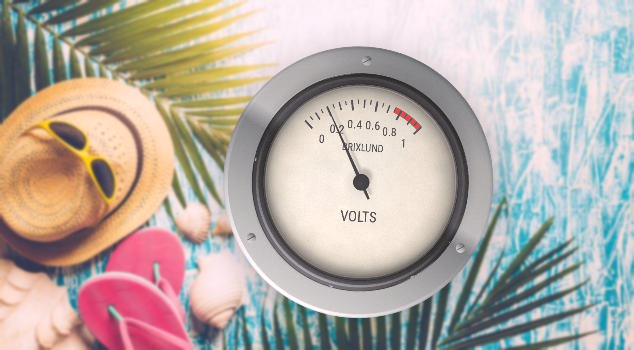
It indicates 0.2
